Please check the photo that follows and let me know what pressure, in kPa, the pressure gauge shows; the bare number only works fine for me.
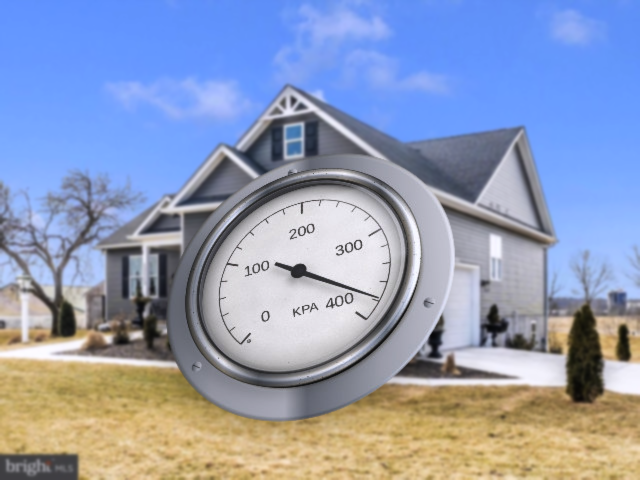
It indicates 380
